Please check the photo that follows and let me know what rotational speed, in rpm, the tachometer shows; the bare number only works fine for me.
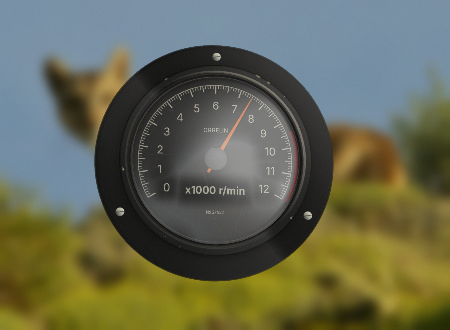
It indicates 7500
